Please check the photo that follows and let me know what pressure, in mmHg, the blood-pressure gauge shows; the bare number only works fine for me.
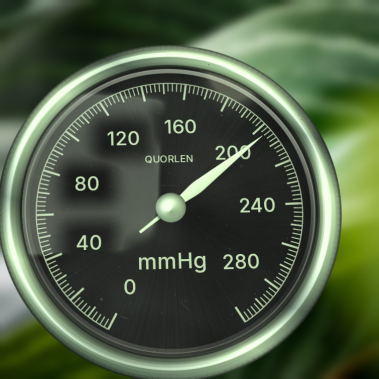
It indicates 204
